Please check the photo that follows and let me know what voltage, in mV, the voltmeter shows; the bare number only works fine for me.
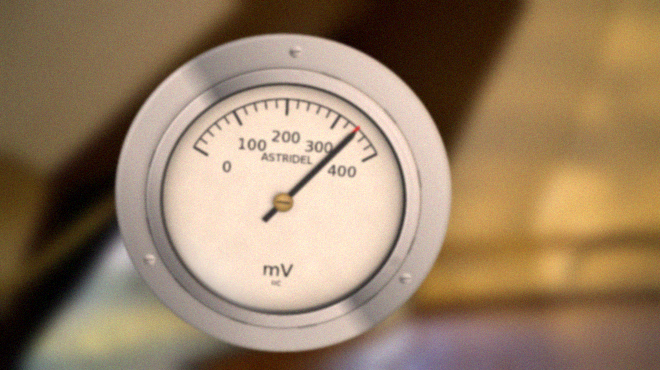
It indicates 340
